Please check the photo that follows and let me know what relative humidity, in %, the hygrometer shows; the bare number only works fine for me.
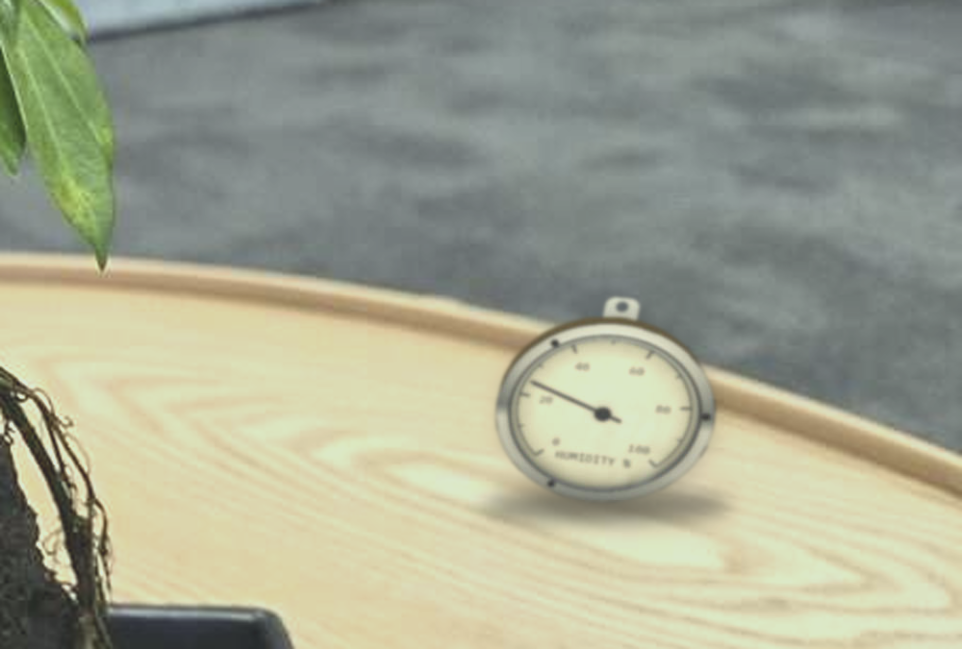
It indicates 25
